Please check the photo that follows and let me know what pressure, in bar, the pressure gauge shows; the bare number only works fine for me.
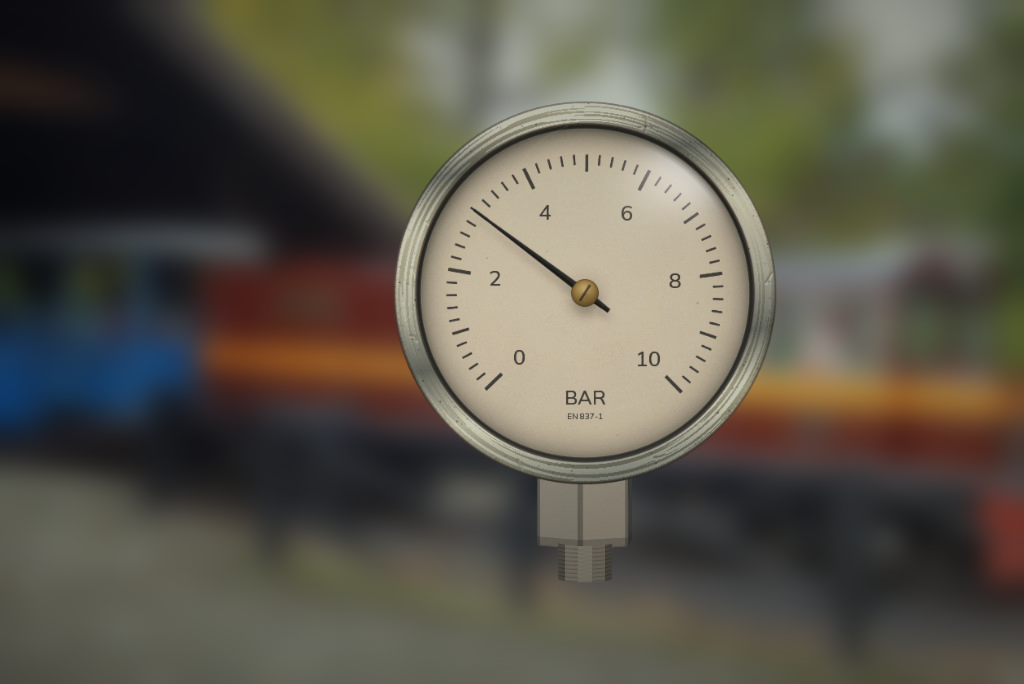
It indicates 3
